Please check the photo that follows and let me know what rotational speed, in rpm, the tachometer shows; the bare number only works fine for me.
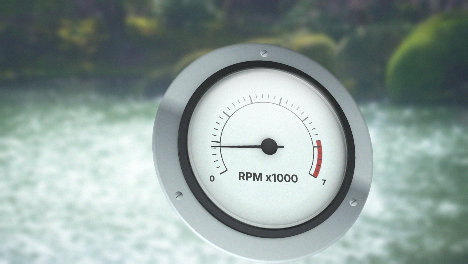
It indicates 800
